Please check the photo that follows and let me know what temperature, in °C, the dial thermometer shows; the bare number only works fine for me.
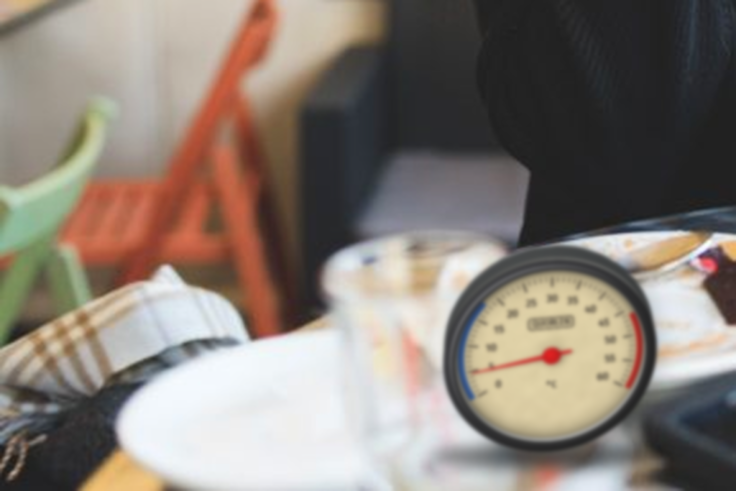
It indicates 5
